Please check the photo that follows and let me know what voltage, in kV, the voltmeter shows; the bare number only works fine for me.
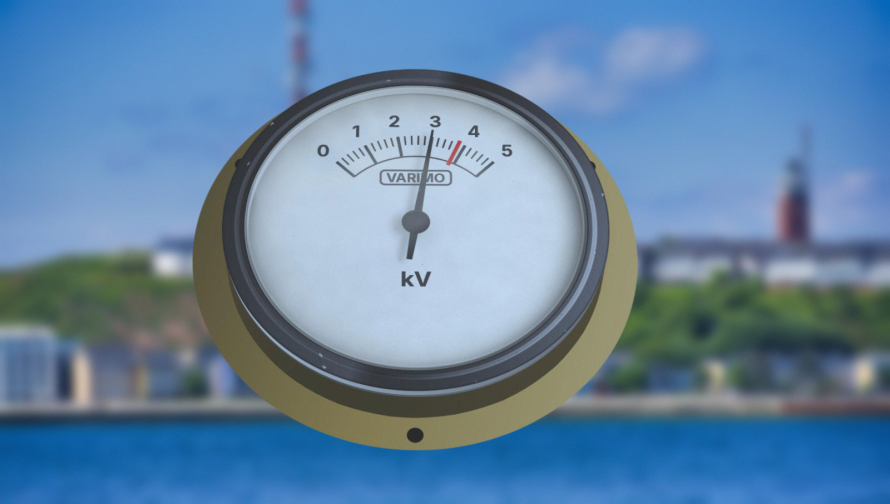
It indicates 3
